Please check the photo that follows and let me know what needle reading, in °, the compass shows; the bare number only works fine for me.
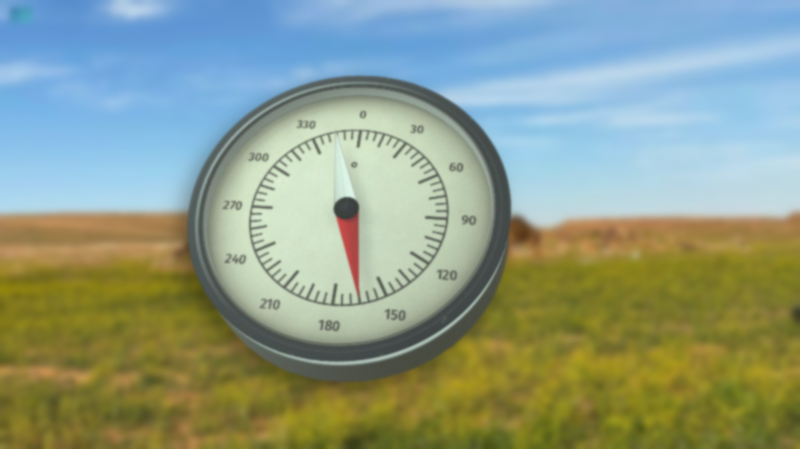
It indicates 165
